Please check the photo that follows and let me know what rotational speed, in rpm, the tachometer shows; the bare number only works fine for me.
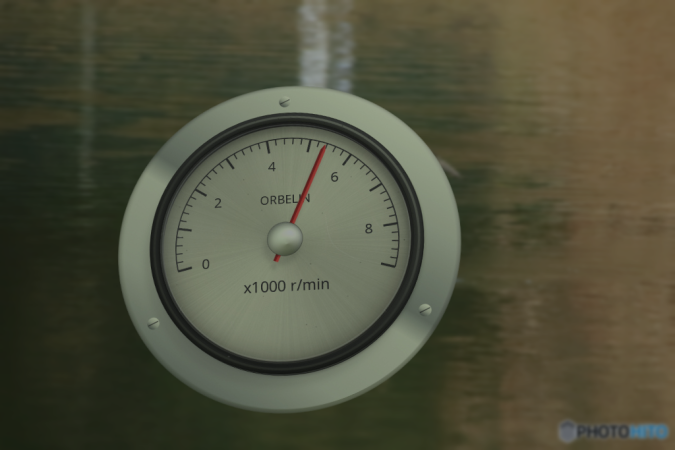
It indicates 5400
